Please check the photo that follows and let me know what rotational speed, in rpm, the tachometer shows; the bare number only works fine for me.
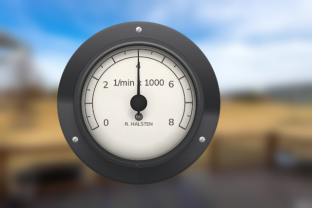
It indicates 4000
